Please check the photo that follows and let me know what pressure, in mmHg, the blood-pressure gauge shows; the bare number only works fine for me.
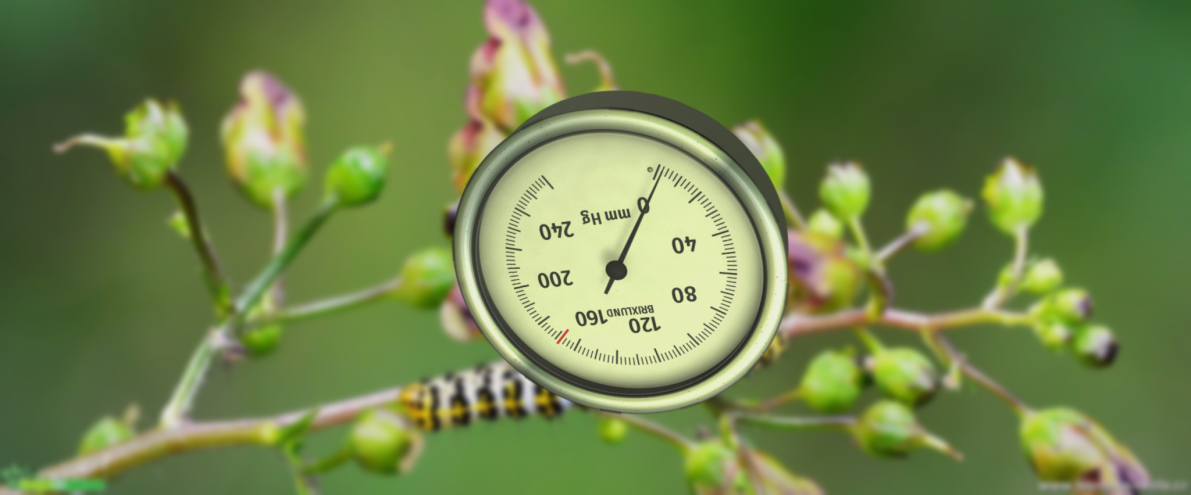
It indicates 2
